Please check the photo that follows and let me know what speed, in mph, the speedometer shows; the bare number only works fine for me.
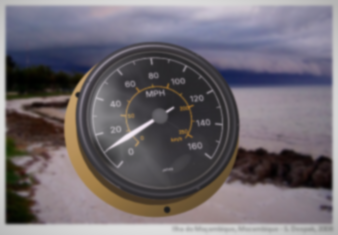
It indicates 10
